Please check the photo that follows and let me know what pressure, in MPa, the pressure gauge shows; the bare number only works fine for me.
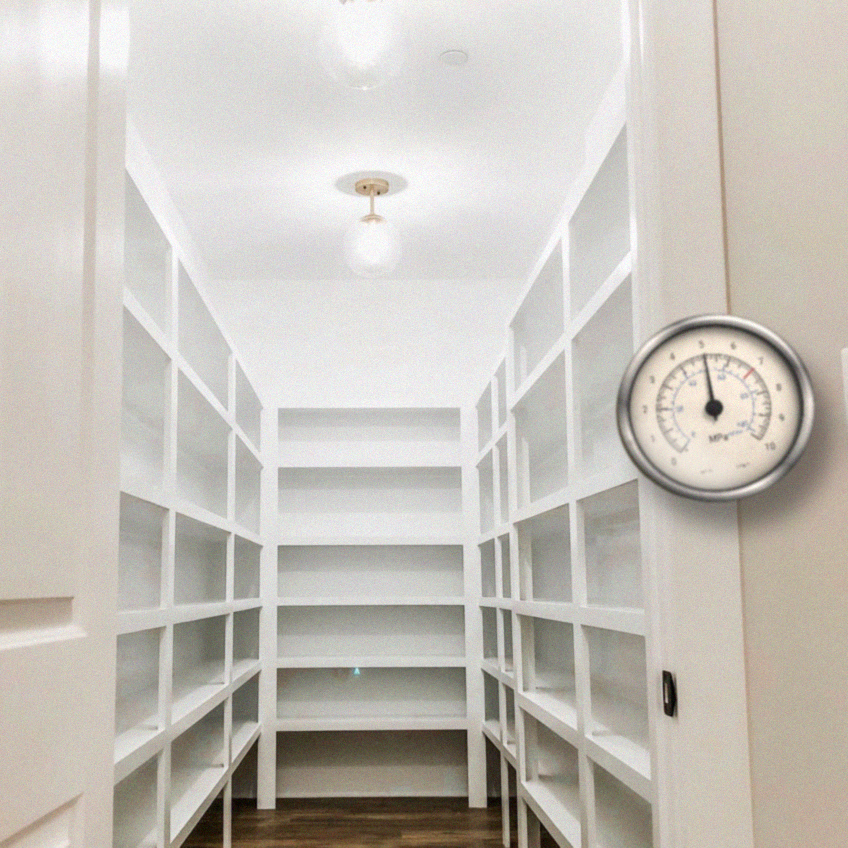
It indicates 5
